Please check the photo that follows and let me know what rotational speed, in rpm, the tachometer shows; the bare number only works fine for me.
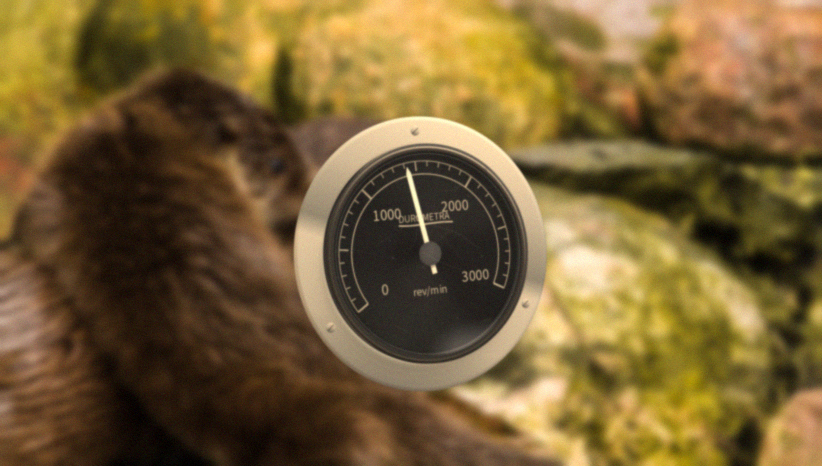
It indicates 1400
